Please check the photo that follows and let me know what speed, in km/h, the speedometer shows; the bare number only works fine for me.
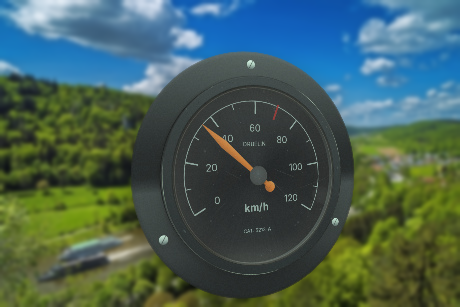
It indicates 35
